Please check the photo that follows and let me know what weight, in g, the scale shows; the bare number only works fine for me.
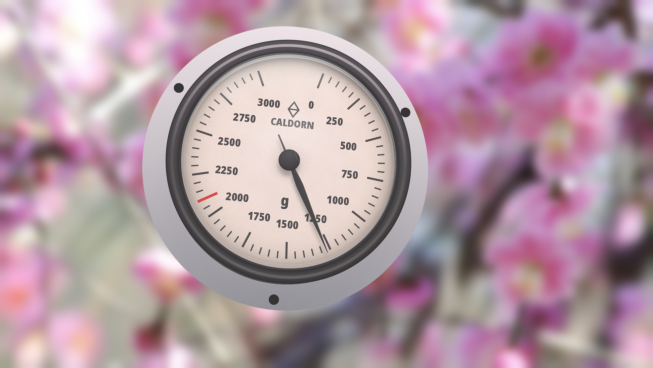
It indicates 1275
